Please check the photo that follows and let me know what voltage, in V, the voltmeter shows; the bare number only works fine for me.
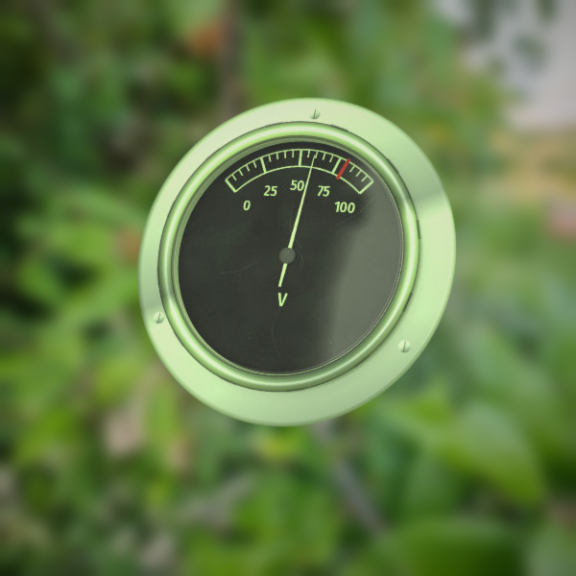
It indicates 60
